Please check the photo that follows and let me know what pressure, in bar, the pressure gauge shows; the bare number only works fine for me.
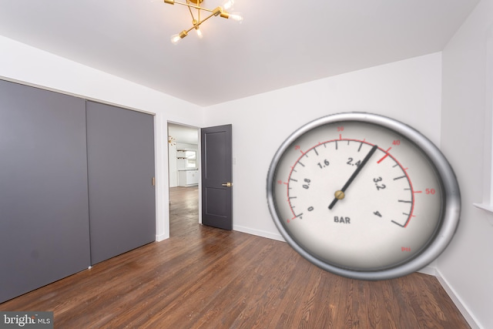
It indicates 2.6
